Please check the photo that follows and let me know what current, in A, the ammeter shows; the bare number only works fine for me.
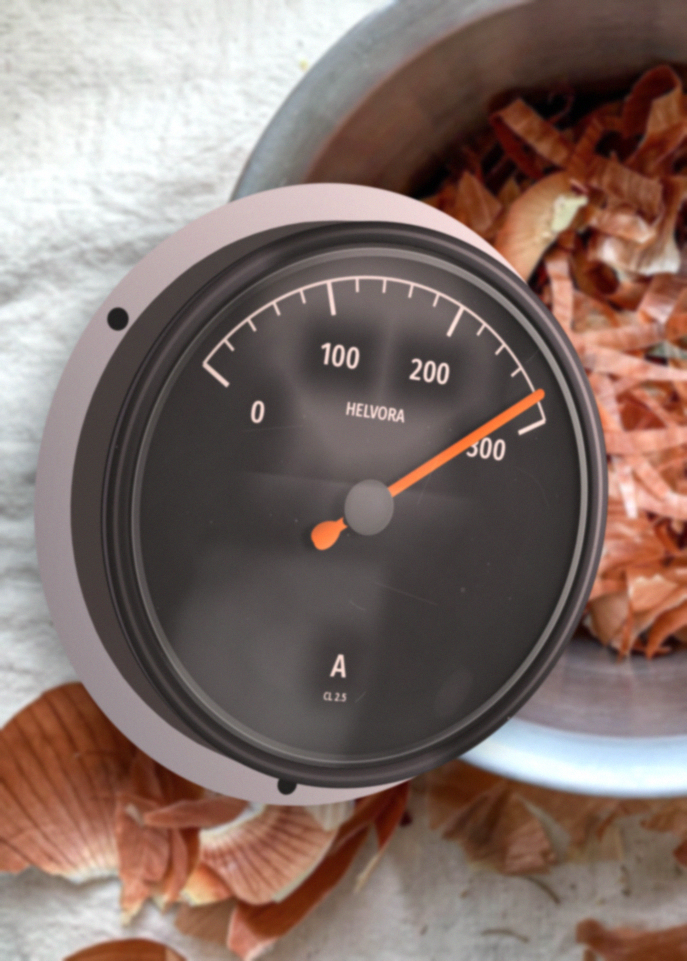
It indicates 280
